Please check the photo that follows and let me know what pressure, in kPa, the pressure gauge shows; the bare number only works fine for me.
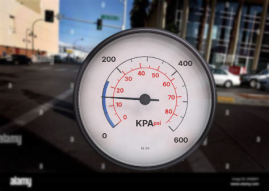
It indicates 100
